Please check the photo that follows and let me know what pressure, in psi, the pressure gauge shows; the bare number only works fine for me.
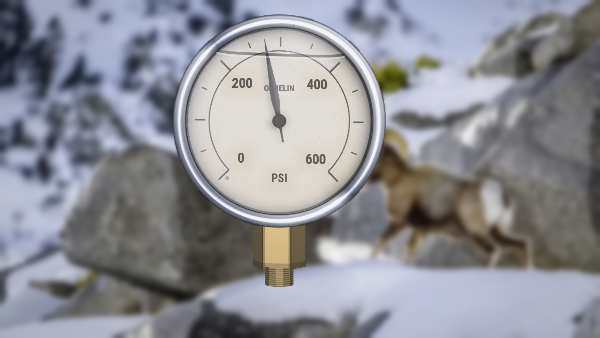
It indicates 275
